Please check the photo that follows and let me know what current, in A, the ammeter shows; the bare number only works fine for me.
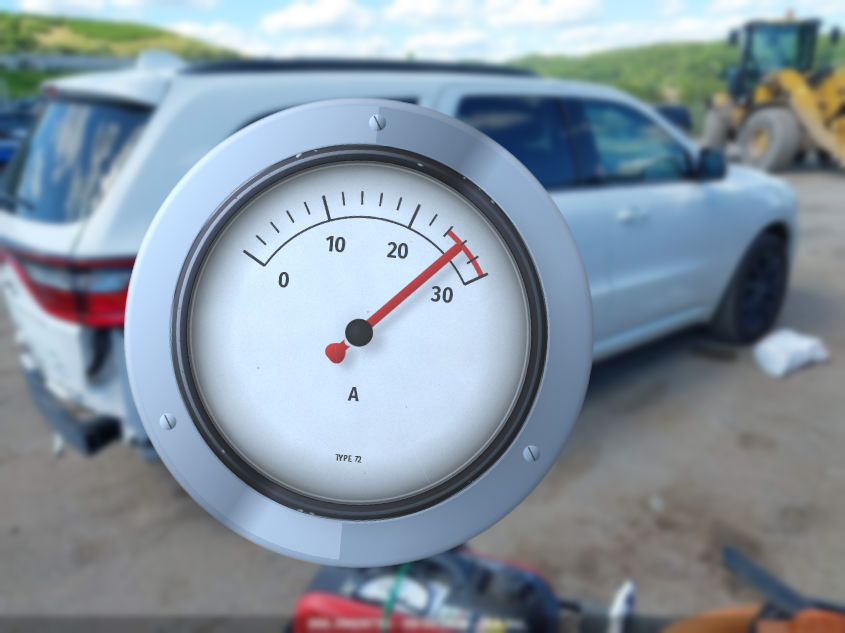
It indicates 26
